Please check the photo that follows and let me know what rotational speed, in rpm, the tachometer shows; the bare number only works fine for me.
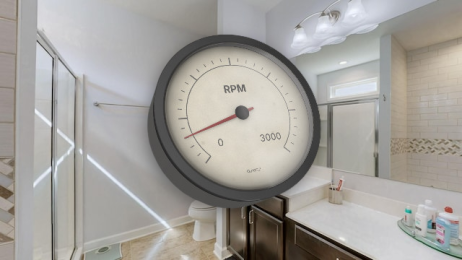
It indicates 300
